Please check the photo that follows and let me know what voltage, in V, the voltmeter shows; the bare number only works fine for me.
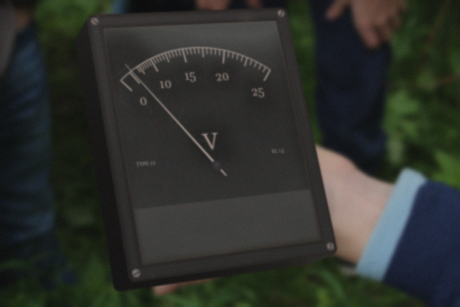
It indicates 5
